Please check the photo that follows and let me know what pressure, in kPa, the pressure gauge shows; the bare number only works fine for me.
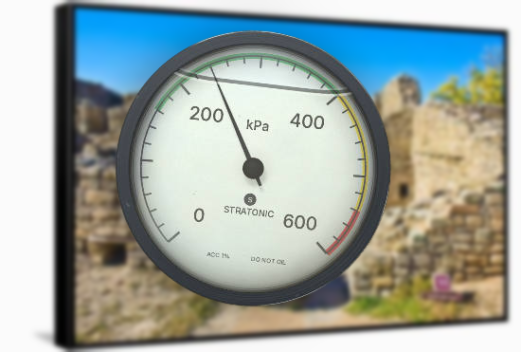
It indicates 240
